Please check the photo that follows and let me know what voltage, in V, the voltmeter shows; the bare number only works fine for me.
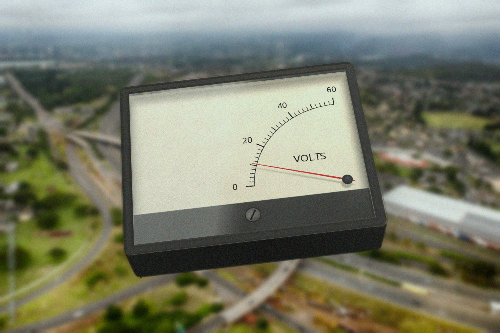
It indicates 10
